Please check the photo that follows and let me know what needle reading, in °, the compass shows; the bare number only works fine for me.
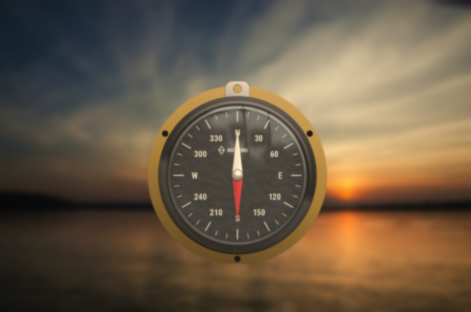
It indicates 180
